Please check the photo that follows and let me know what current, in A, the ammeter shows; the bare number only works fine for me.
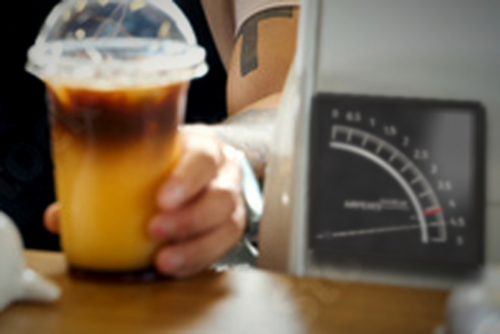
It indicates 4.5
